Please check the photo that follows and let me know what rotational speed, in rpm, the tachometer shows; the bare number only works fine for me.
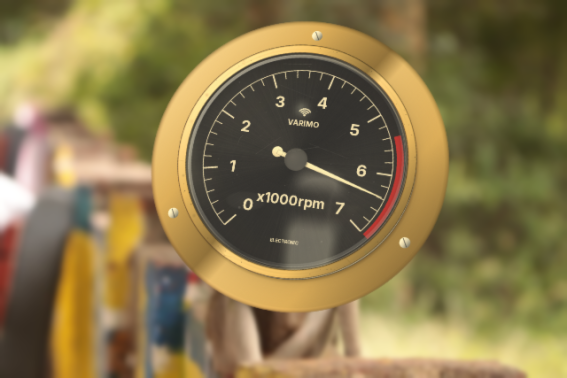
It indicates 6400
